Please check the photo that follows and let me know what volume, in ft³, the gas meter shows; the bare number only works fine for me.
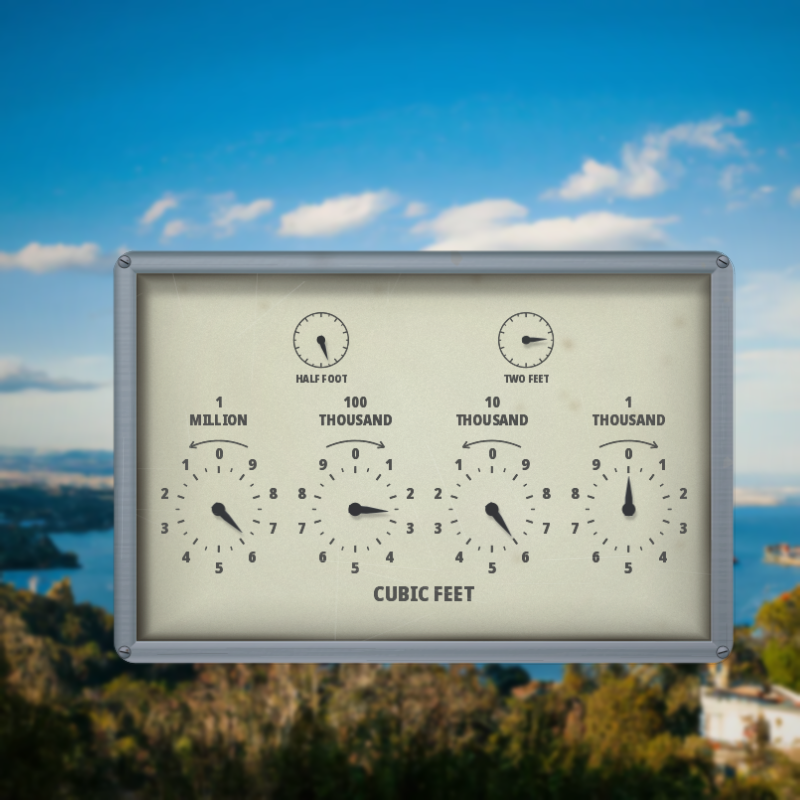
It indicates 626000
